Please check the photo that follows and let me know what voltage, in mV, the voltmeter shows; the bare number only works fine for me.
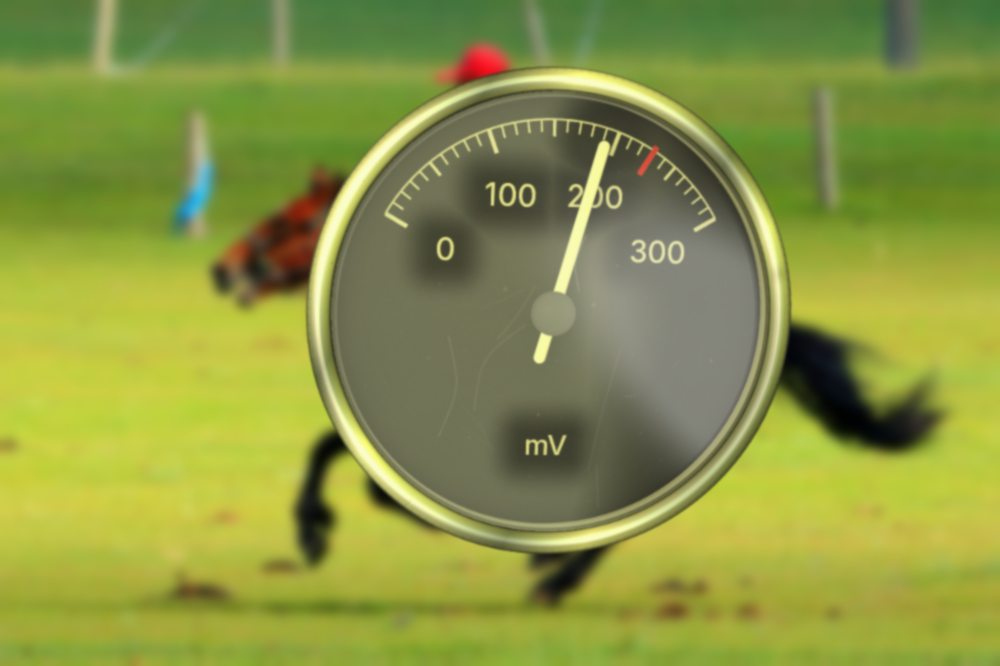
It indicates 190
